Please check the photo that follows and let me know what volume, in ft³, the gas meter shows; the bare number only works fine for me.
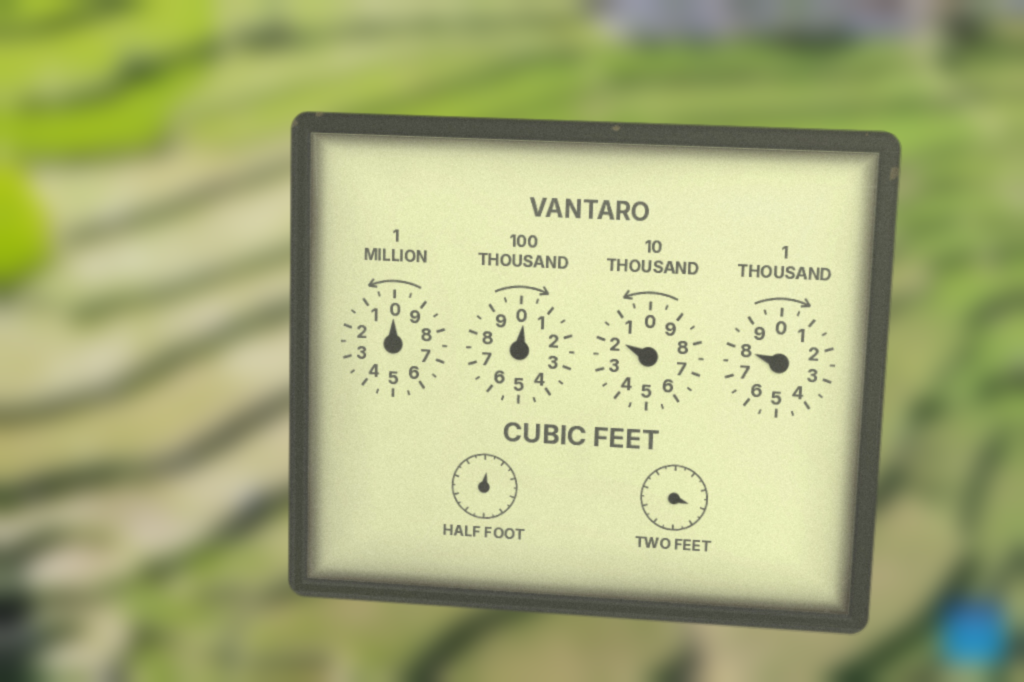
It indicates 1800
